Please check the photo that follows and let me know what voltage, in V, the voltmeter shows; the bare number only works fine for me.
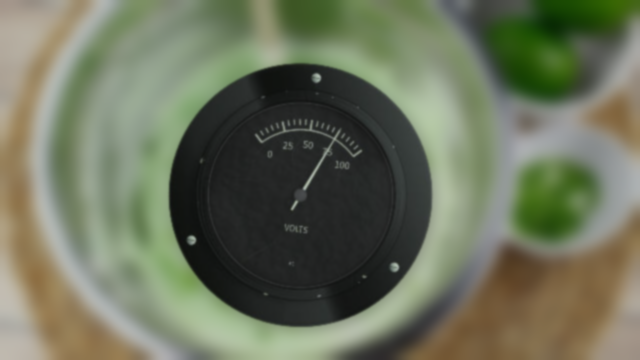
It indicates 75
